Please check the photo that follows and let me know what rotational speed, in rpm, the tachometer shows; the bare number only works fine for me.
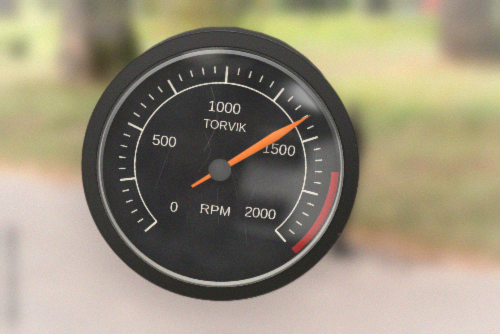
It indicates 1400
